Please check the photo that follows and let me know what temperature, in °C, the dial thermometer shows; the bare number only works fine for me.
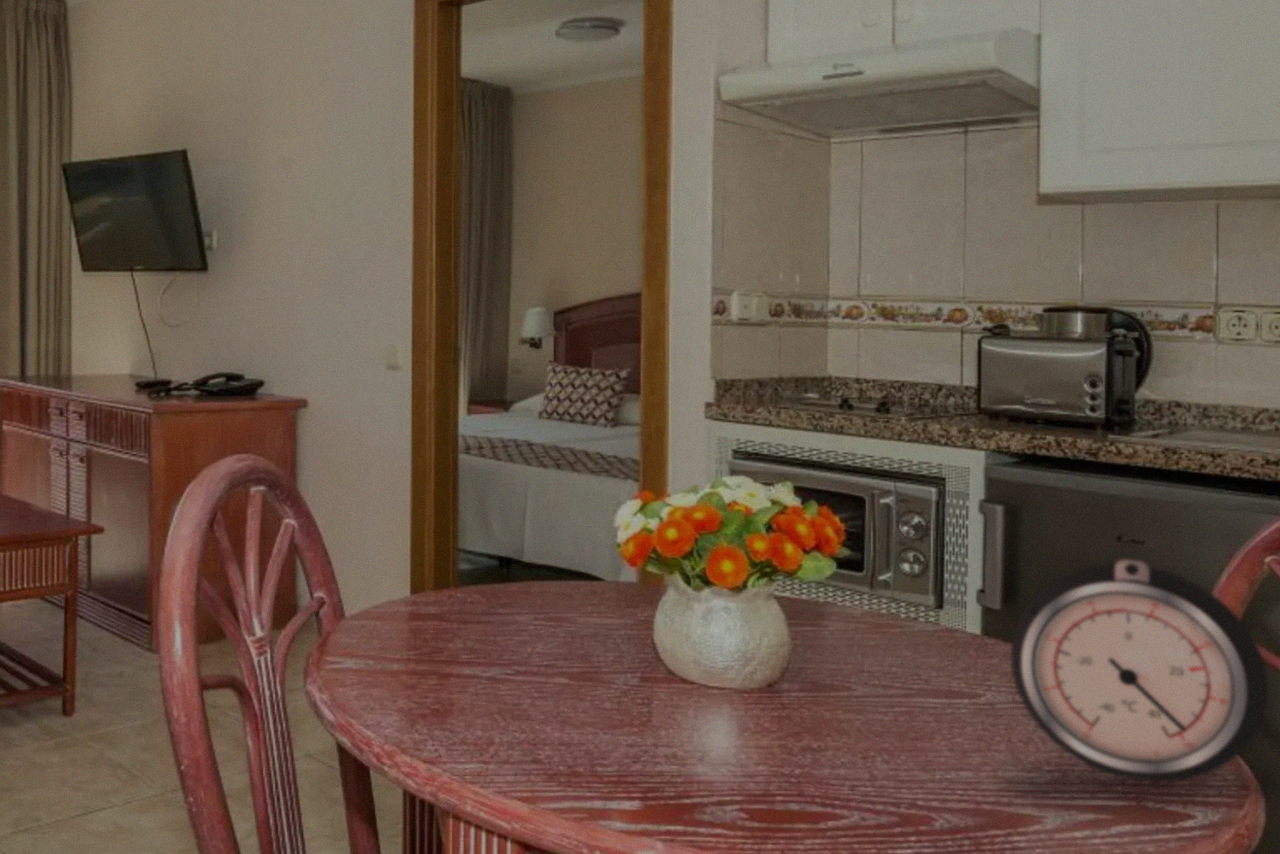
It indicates 36
